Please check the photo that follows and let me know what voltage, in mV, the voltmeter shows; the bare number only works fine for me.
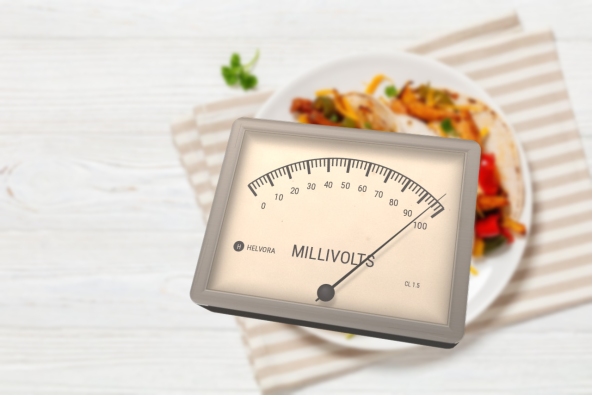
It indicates 96
